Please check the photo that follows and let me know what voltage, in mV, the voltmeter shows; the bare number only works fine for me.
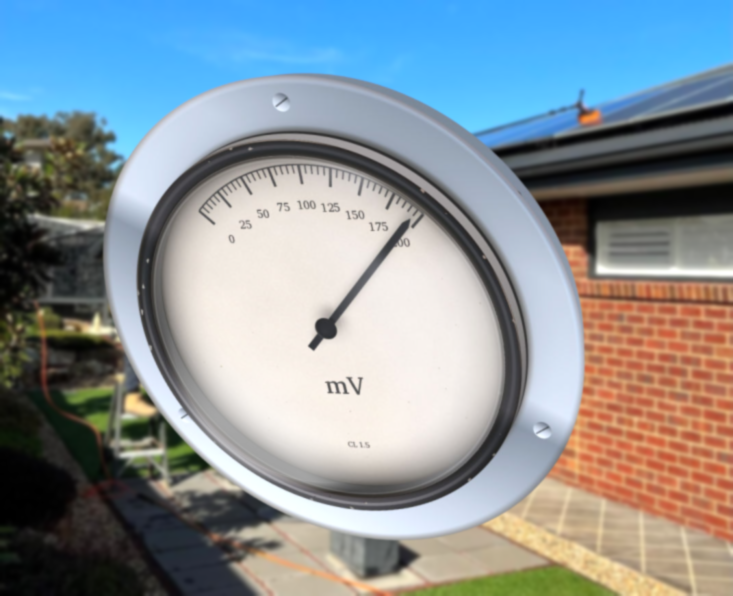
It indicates 195
